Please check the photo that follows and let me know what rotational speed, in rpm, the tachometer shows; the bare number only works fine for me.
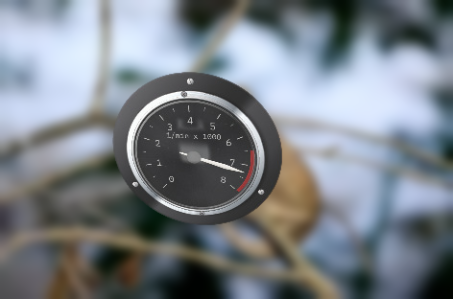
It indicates 7250
